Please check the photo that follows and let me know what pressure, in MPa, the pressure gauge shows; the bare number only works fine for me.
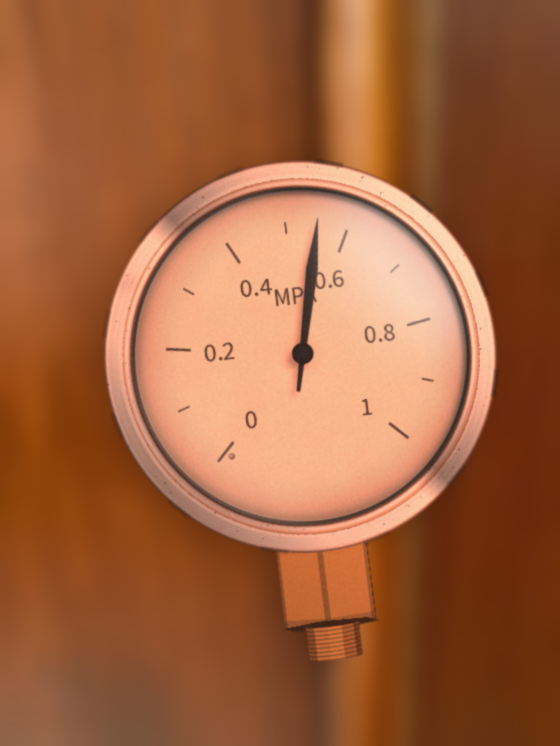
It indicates 0.55
